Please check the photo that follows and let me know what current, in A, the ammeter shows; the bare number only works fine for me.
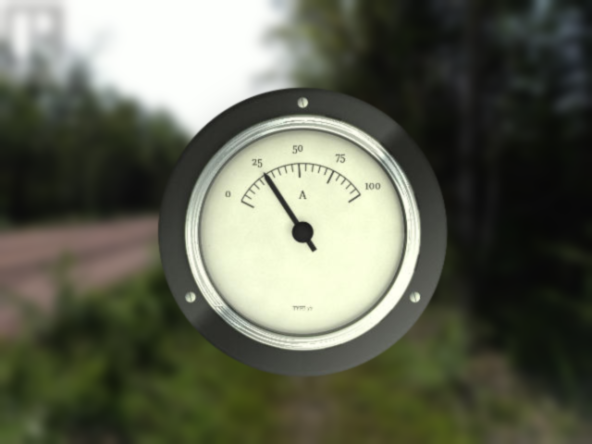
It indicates 25
